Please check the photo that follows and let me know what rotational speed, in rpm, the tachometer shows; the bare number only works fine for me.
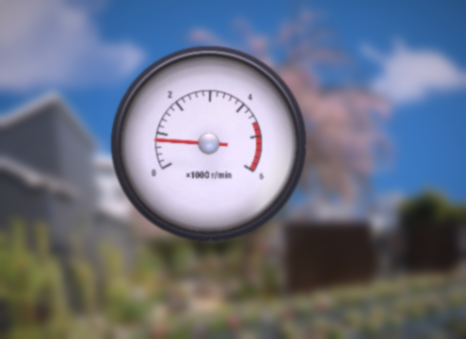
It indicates 800
